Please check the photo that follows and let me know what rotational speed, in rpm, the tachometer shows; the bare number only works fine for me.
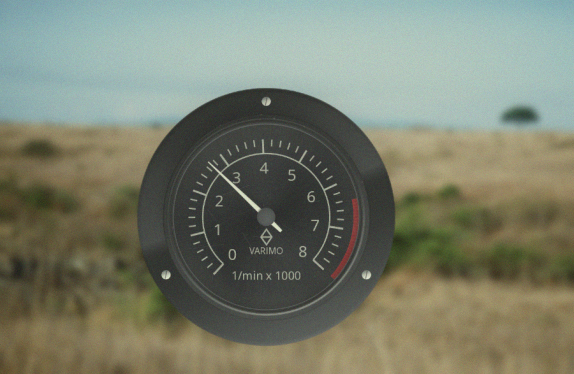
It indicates 2700
